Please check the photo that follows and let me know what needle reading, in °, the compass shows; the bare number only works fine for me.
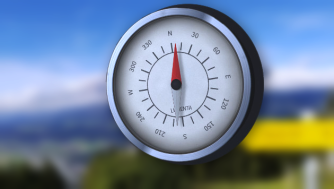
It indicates 7.5
